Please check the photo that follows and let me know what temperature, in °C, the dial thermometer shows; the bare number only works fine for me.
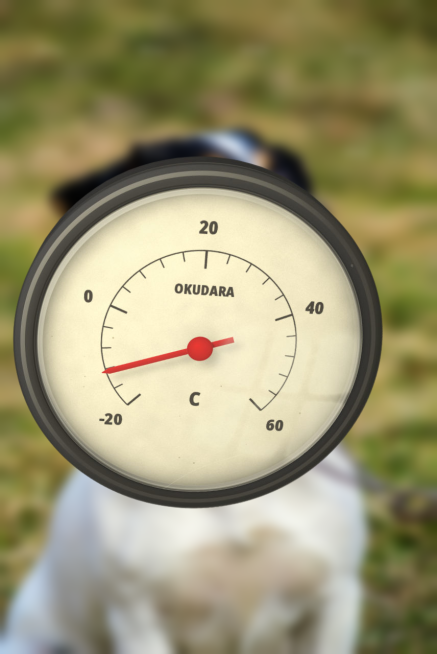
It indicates -12
